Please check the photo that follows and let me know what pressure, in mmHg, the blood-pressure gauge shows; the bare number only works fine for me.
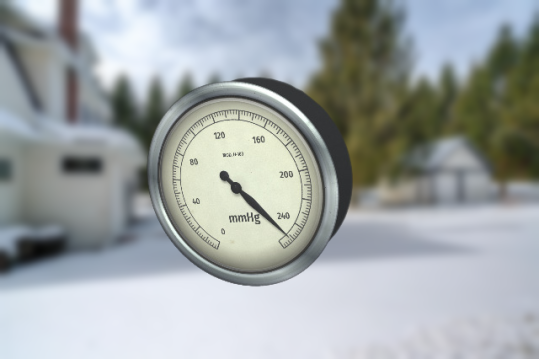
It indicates 250
